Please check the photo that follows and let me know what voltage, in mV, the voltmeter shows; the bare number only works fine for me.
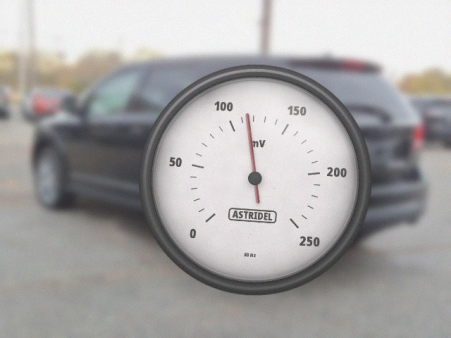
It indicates 115
